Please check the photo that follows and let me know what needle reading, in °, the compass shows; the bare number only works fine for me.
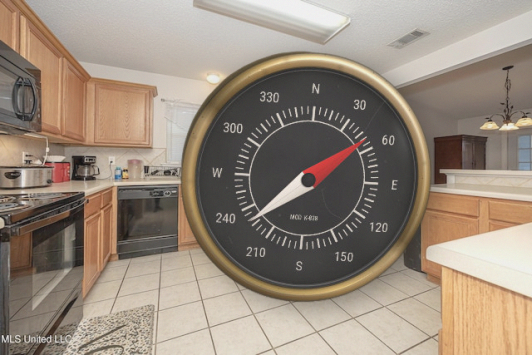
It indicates 50
